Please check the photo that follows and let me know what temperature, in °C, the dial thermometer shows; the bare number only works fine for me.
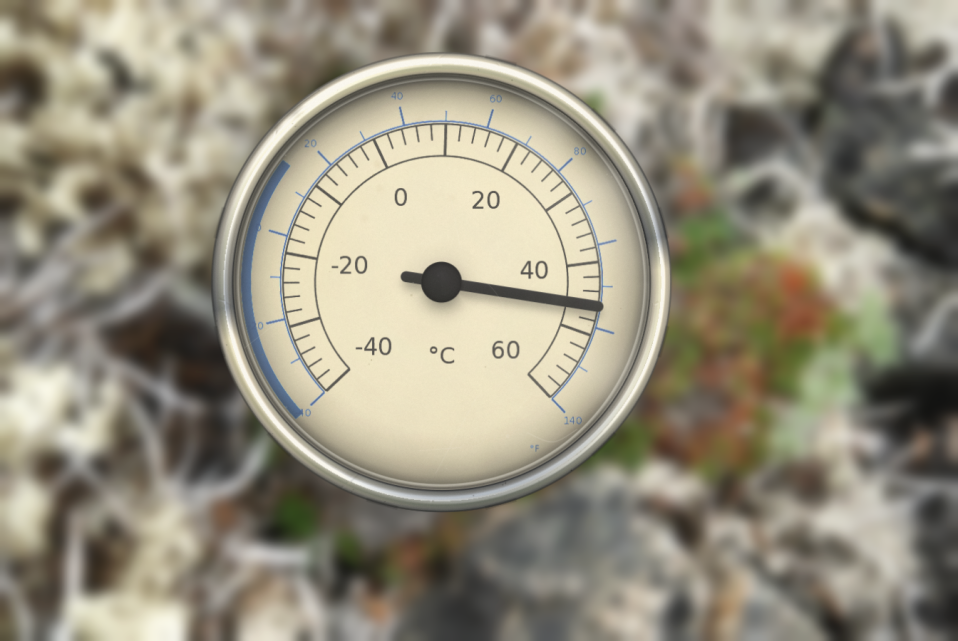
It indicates 46
